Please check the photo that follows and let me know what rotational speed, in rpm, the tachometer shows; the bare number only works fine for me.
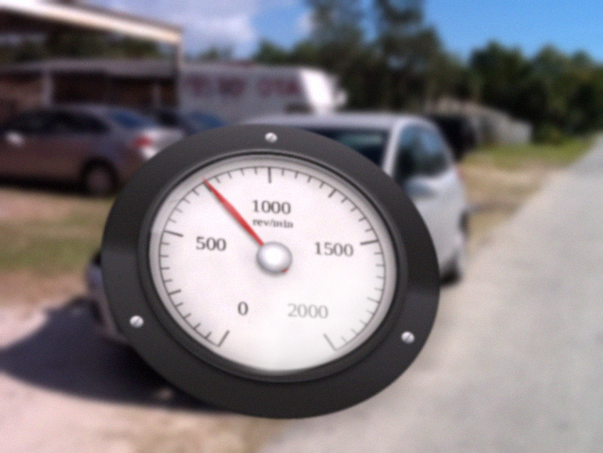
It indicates 750
